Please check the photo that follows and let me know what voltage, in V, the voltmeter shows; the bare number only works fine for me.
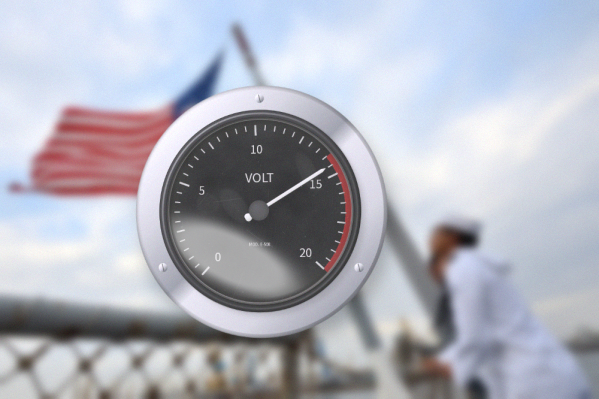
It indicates 14.5
